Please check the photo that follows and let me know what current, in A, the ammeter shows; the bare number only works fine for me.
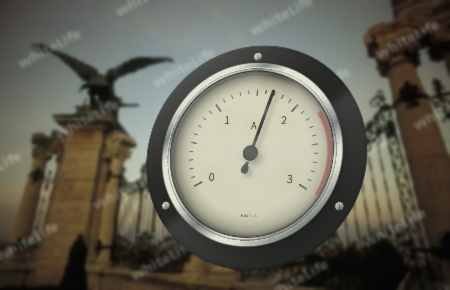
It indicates 1.7
